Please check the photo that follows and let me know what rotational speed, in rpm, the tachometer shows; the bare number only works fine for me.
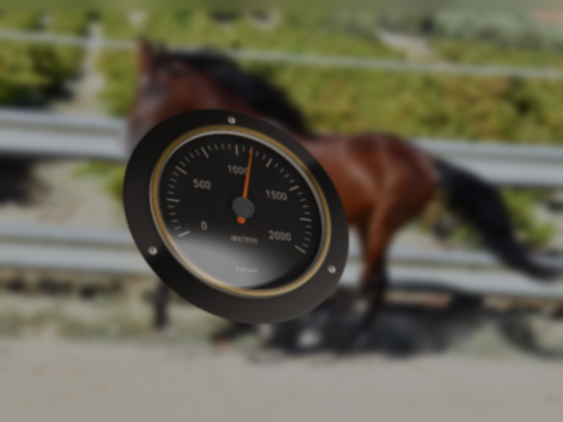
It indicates 1100
